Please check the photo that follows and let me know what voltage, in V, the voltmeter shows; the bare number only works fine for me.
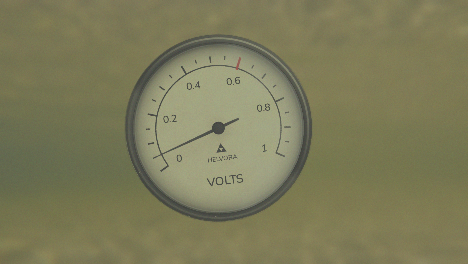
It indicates 0.05
